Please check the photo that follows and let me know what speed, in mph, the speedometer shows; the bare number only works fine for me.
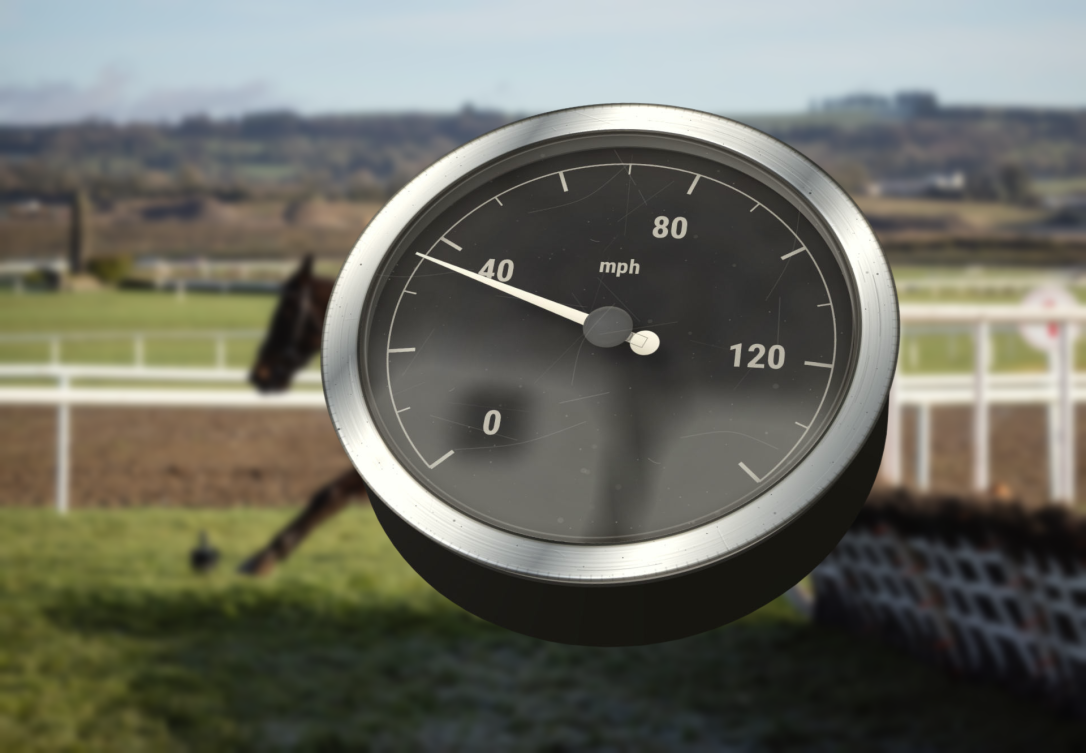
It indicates 35
